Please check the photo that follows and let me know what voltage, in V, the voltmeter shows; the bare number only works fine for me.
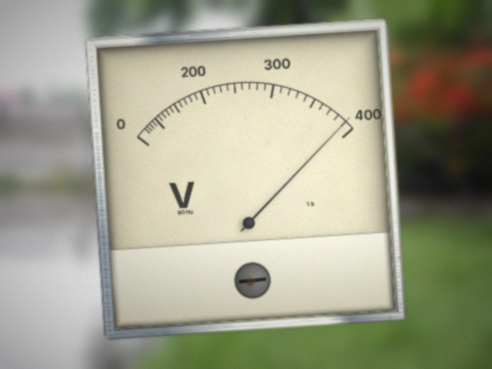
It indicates 390
